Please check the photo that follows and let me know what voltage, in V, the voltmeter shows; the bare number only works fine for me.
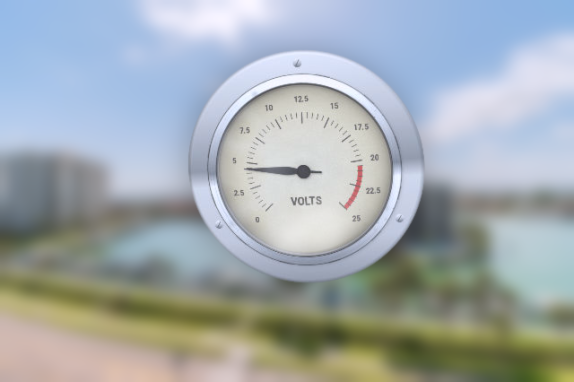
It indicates 4.5
